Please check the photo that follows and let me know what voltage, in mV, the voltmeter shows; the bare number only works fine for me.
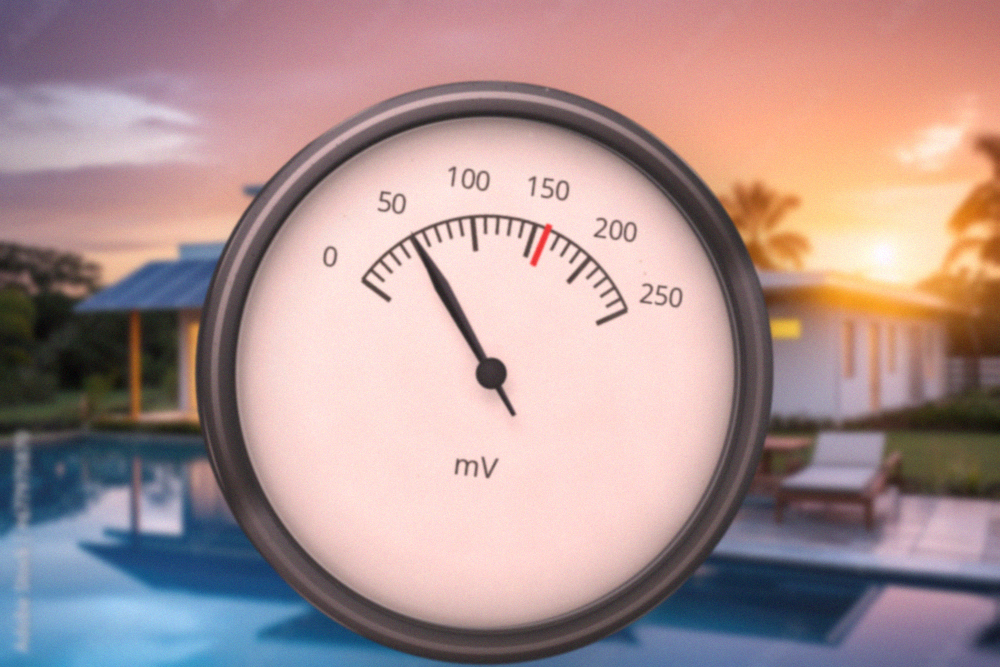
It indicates 50
